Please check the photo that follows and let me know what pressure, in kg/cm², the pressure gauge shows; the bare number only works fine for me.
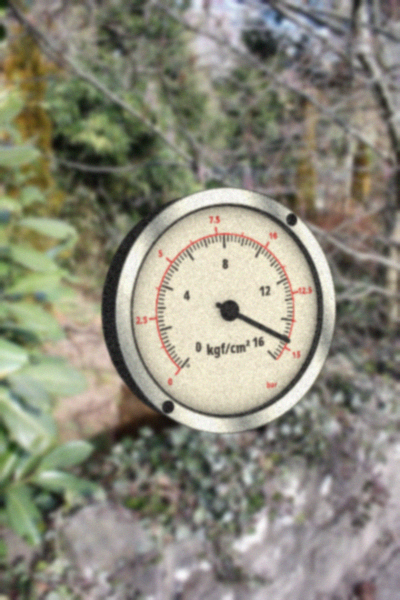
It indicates 15
